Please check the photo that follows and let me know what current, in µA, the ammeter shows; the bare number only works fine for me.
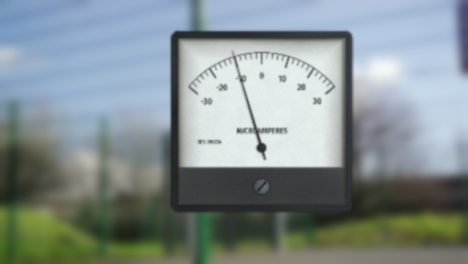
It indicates -10
